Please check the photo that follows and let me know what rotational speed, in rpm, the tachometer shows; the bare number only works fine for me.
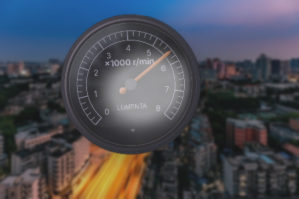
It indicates 5600
